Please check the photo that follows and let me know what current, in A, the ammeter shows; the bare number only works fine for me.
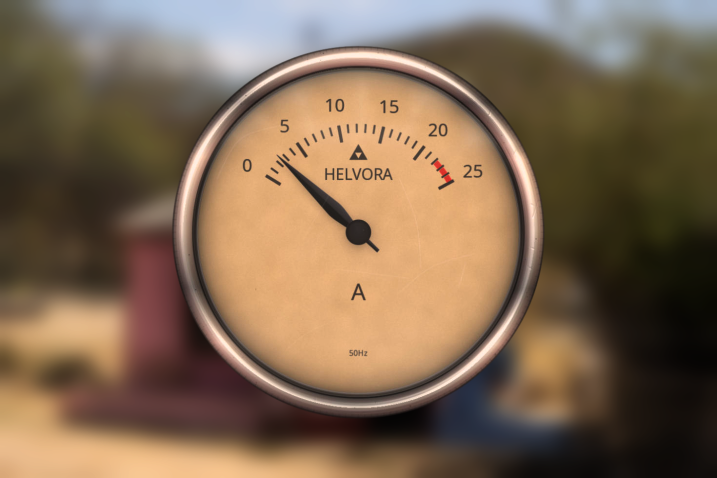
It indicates 2.5
